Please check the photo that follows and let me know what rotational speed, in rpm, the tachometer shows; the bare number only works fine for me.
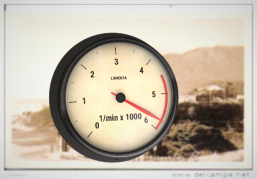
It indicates 5750
